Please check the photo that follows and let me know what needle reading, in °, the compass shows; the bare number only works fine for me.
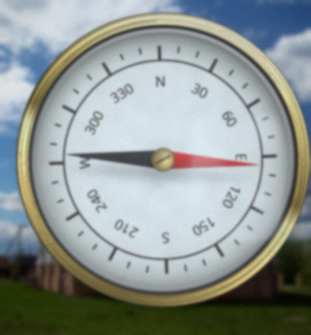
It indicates 95
